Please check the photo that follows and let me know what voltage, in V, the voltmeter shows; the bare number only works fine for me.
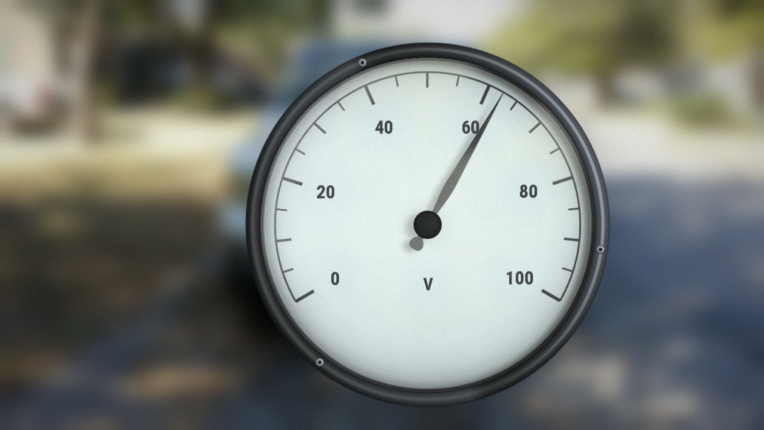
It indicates 62.5
